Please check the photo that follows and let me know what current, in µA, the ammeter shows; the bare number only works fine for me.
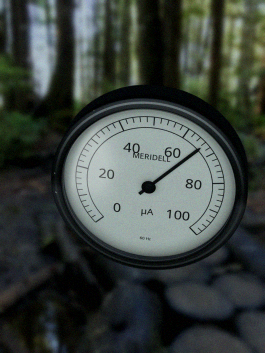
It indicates 66
